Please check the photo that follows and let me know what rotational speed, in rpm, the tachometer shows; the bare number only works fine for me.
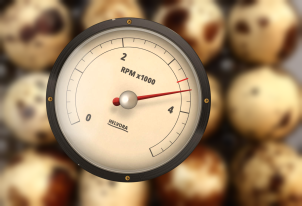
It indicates 3600
